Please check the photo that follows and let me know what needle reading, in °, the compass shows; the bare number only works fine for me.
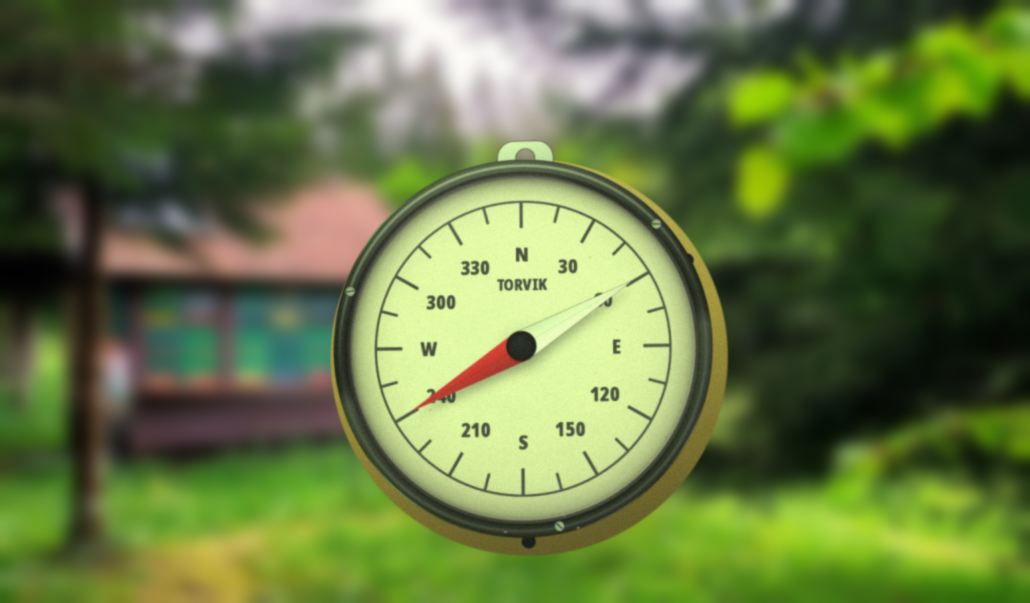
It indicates 240
